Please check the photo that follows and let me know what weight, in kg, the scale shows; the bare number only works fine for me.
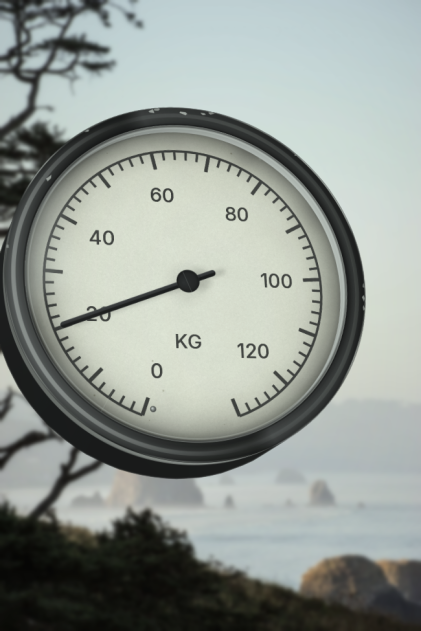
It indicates 20
